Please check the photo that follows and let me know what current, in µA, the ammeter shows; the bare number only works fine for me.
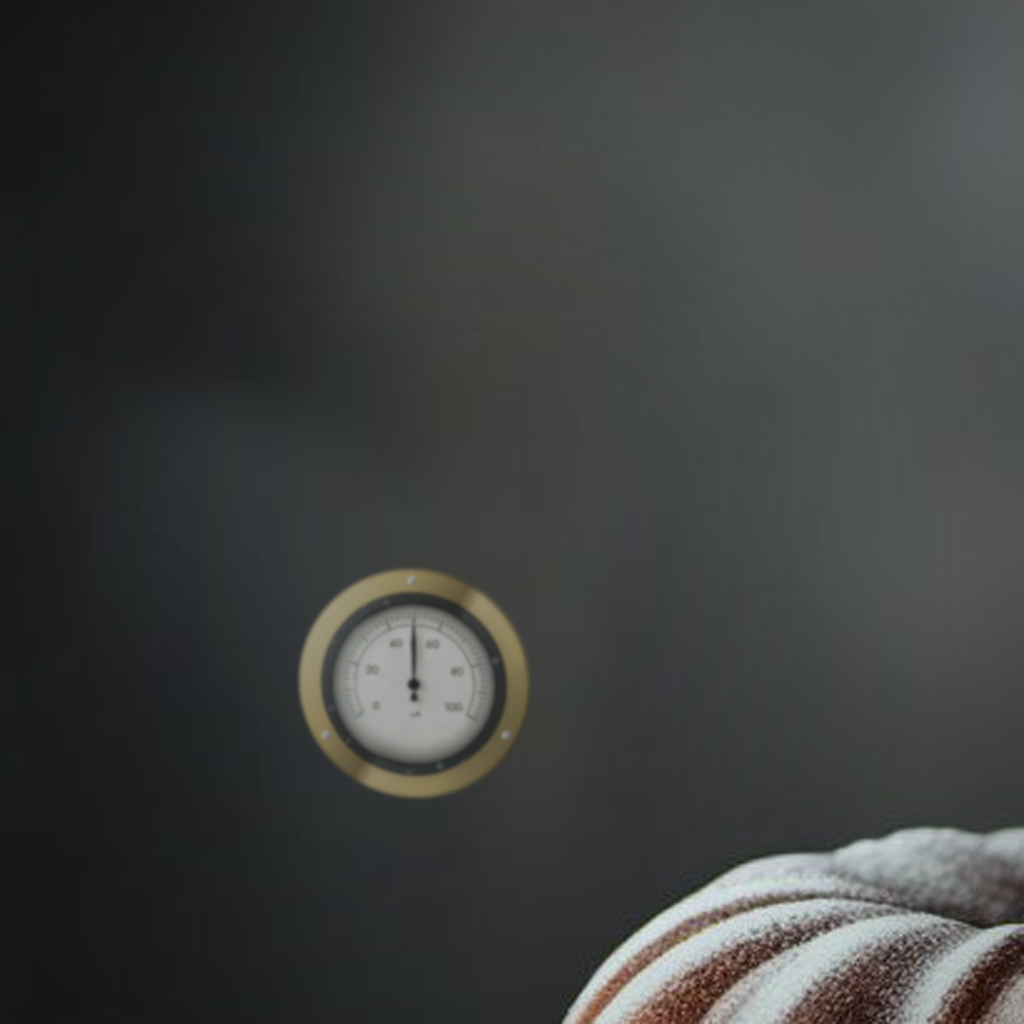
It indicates 50
